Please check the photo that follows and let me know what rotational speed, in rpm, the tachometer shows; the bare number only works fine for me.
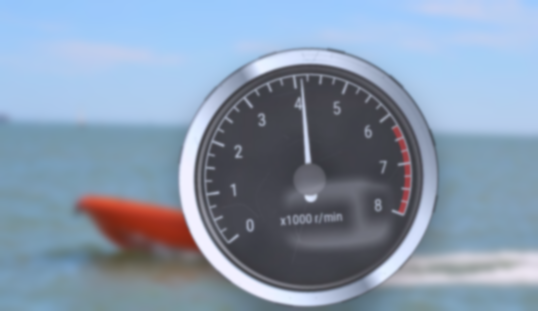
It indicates 4125
